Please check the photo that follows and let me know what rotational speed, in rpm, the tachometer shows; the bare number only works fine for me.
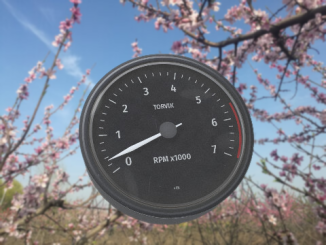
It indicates 300
